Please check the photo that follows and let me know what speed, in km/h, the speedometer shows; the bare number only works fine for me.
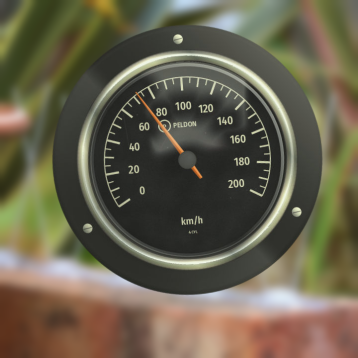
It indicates 72.5
